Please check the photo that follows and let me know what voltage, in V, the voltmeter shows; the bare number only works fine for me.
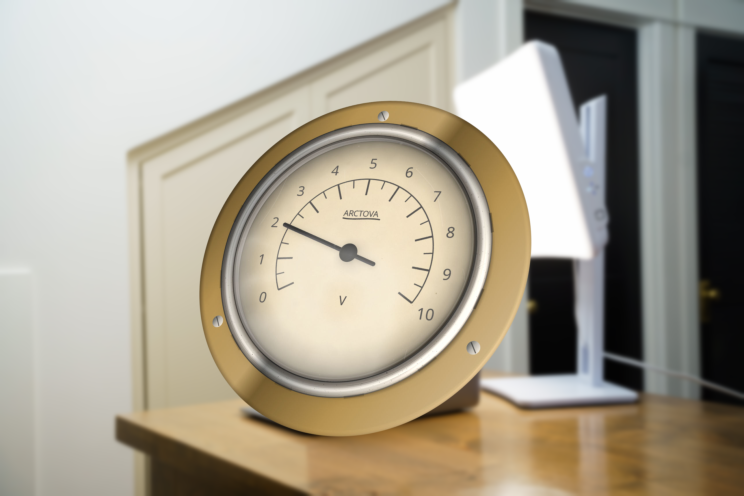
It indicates 2
